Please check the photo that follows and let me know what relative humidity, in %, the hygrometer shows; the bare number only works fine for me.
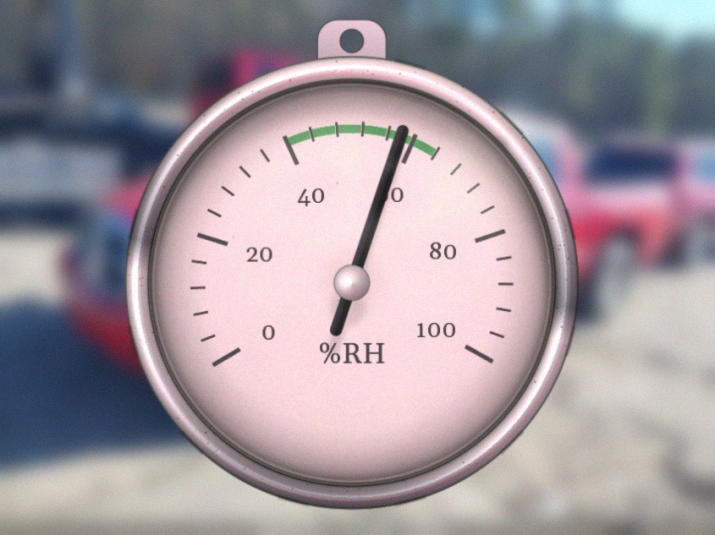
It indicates 58
